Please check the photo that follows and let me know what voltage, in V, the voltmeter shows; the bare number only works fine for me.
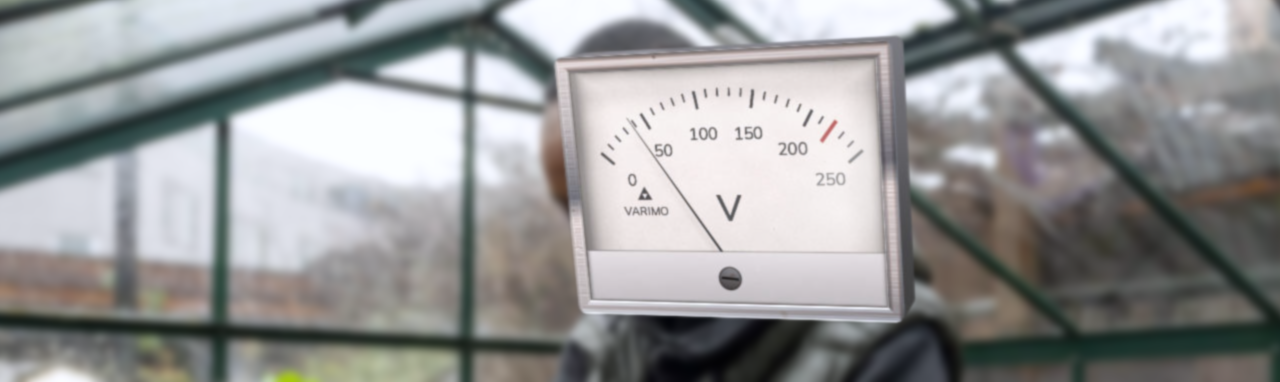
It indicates 40
